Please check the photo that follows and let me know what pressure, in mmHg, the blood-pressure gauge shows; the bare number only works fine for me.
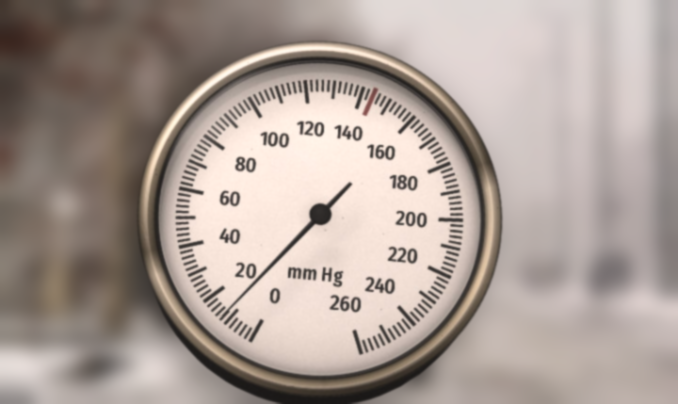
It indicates 12
